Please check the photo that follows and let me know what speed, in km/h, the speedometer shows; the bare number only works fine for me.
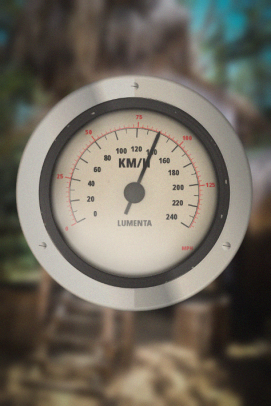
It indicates 140
